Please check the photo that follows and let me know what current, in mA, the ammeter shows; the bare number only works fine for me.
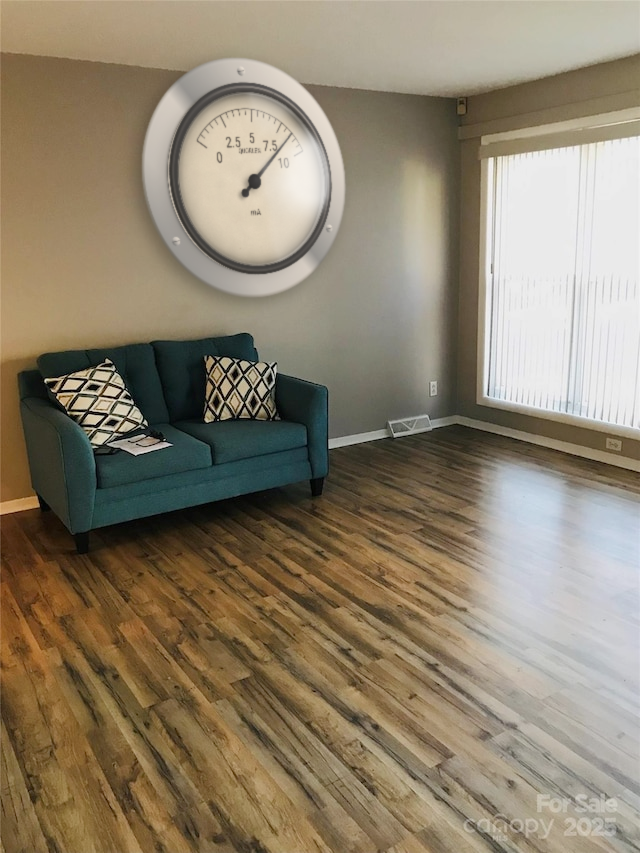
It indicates 8.5
